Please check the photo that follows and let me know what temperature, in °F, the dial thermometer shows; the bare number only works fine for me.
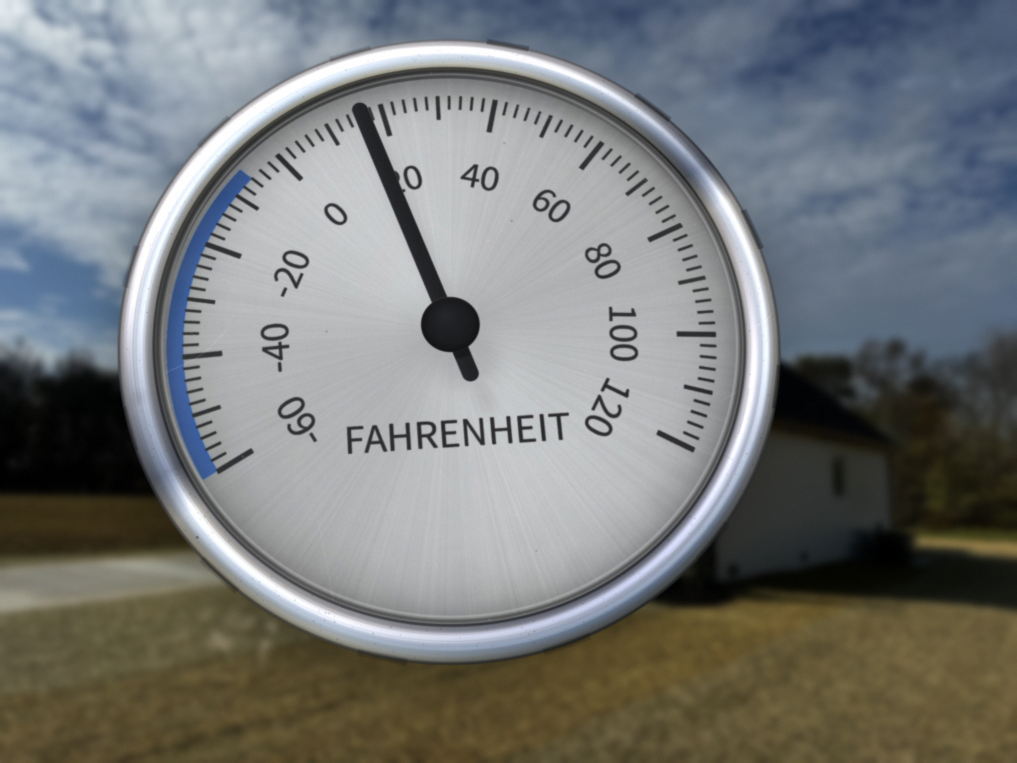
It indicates 16
